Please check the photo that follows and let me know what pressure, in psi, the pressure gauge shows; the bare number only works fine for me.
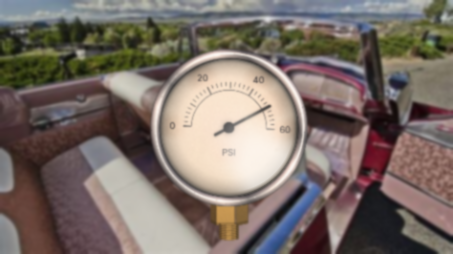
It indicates 50
